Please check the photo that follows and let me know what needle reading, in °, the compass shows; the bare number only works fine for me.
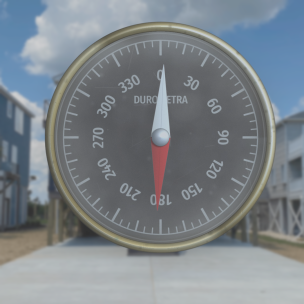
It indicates 182.5
